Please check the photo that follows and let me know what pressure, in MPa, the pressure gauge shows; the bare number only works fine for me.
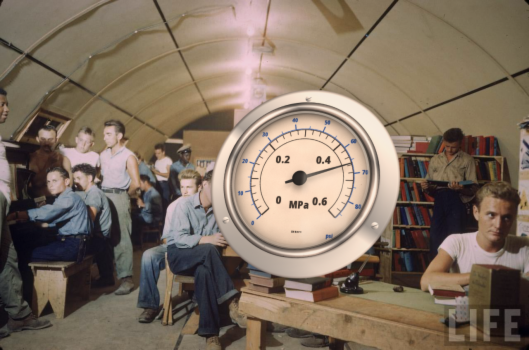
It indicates 0.46
